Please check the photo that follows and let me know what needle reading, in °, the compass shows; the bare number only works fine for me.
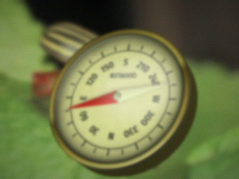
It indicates 75
